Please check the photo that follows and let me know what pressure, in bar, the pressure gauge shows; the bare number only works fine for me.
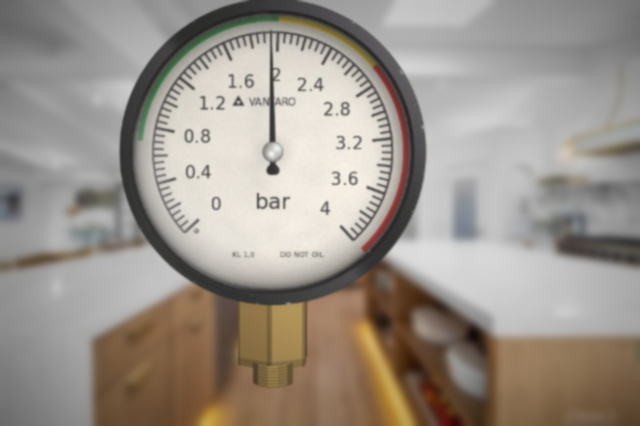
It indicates 1.95
